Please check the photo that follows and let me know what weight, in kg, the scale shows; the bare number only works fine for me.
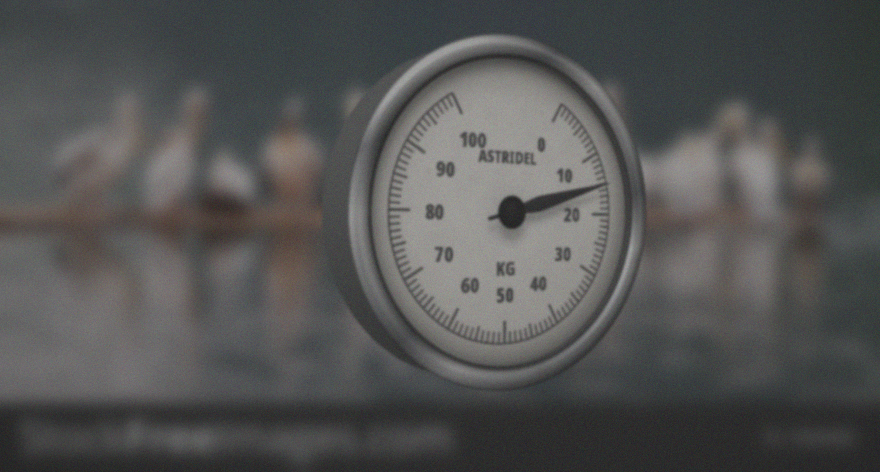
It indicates 15
